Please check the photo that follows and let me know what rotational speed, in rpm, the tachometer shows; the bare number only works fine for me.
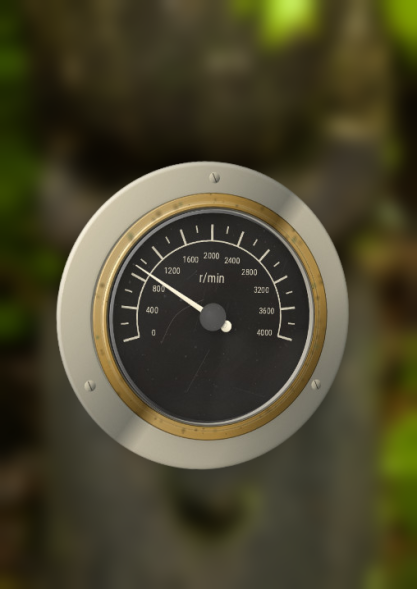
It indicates 900
